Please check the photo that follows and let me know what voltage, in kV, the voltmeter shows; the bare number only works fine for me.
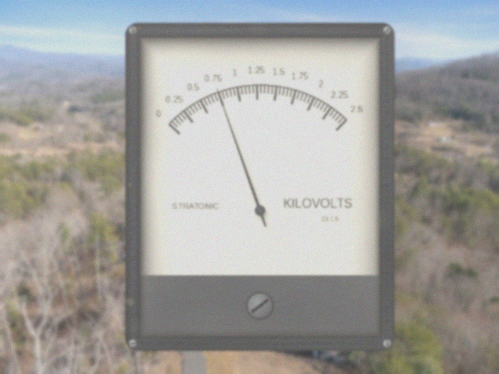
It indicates 0.75
